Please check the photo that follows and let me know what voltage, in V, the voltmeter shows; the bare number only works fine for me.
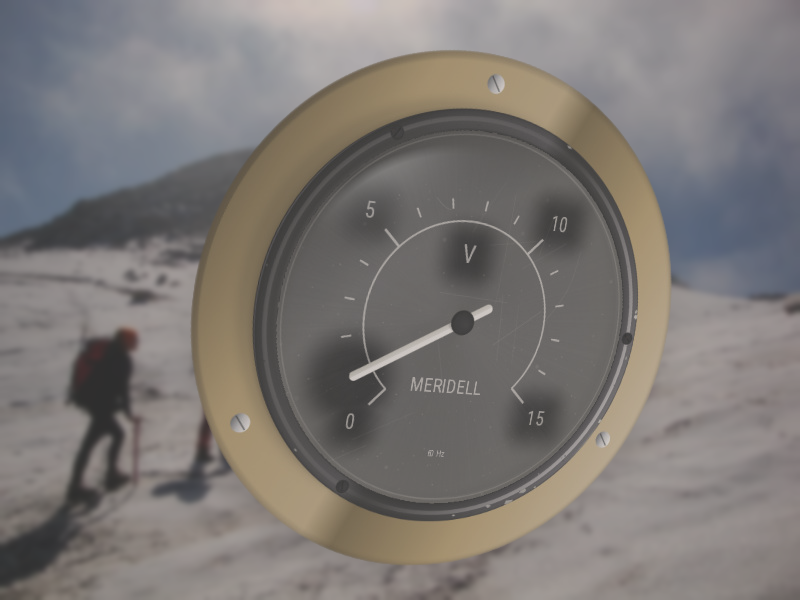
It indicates 1
